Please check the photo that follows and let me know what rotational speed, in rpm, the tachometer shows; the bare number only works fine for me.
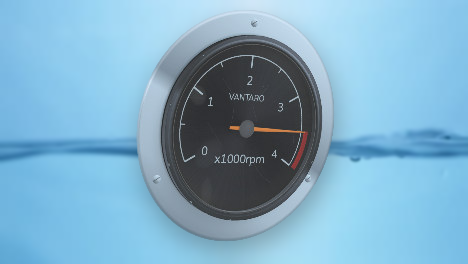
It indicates 3500
